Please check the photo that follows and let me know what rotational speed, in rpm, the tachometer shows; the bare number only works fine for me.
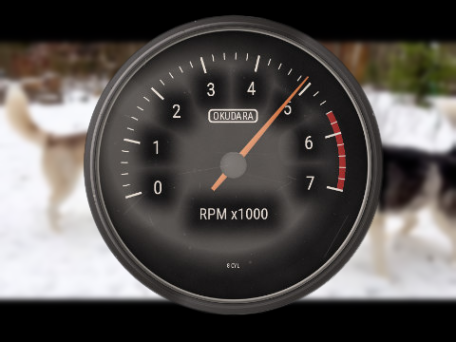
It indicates 4900
